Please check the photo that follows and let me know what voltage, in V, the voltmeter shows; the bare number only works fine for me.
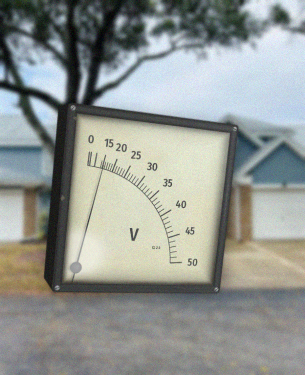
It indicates 15
